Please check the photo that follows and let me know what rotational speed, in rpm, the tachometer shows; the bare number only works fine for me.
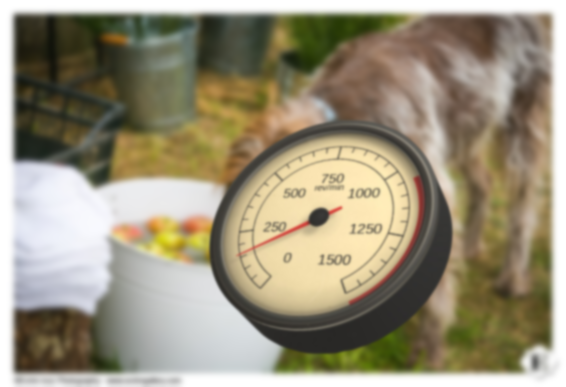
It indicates 150
